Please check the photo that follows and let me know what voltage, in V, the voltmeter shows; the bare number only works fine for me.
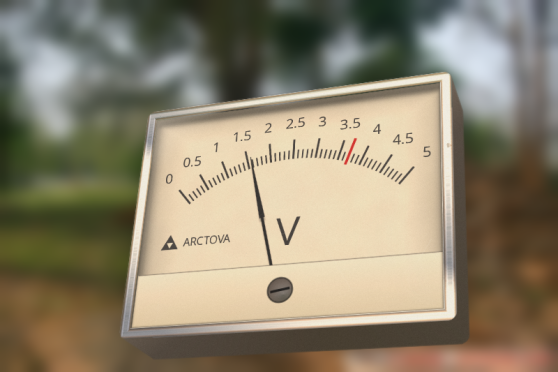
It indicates 1.6
